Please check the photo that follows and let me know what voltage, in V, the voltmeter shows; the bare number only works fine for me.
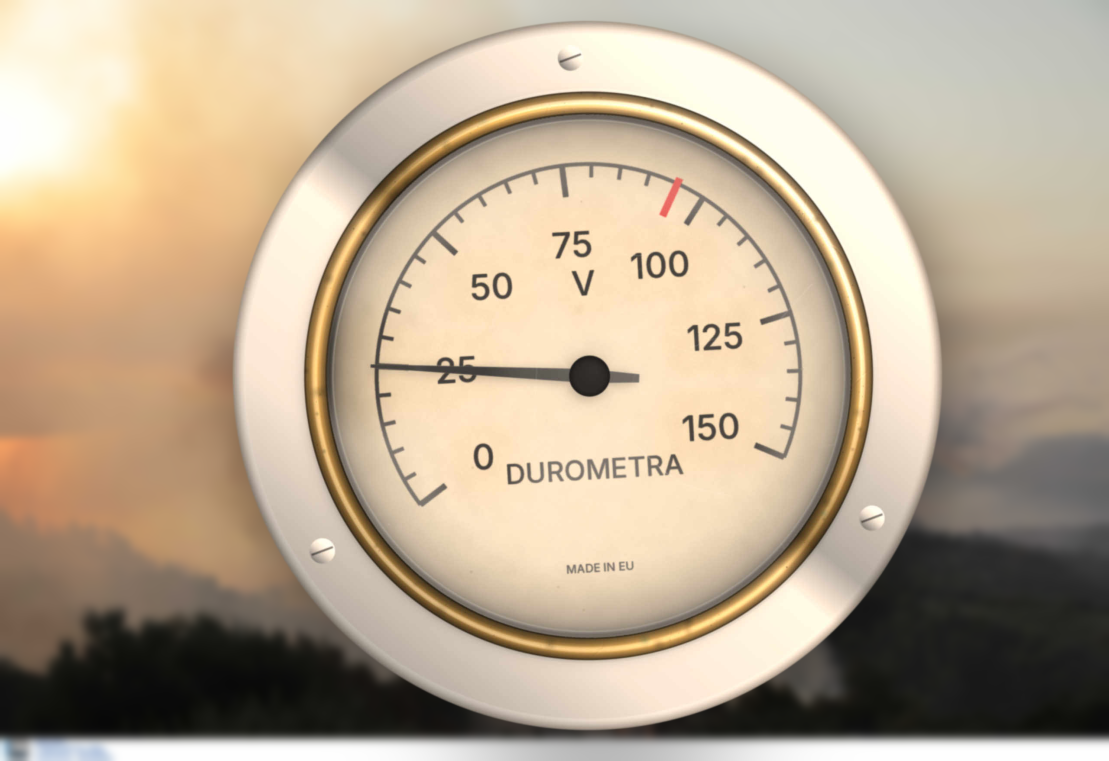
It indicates 25
